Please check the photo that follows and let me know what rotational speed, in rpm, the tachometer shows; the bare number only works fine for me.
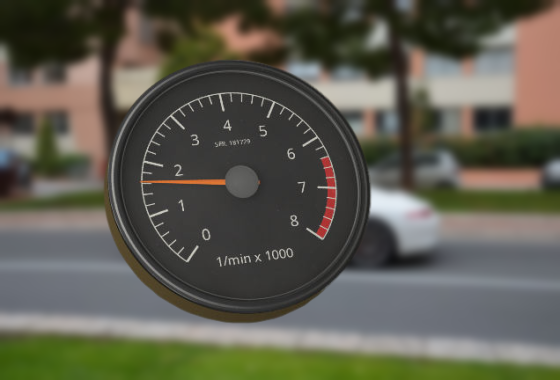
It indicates 1600
